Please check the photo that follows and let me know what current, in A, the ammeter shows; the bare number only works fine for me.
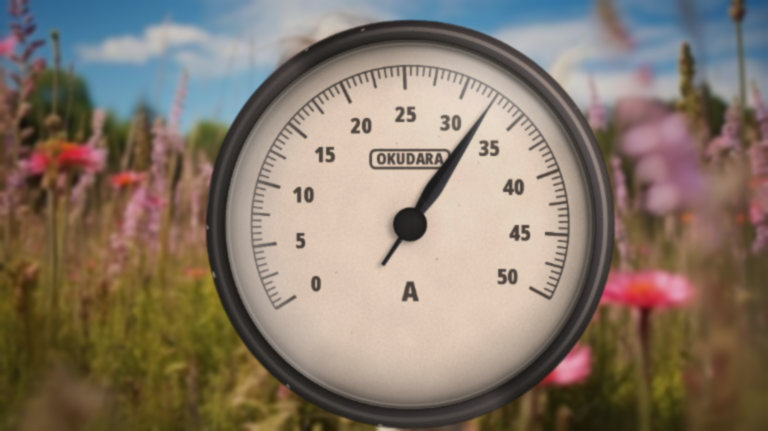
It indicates 32.5
